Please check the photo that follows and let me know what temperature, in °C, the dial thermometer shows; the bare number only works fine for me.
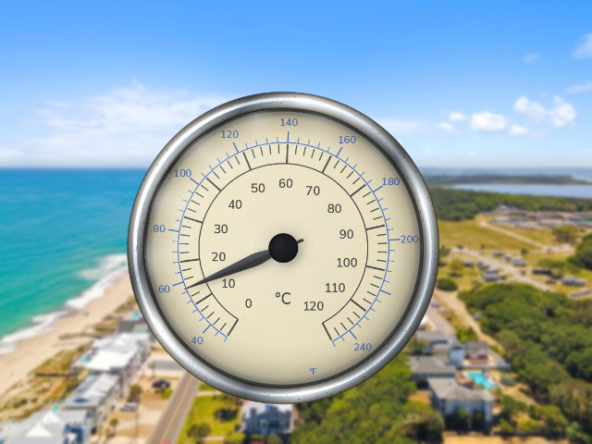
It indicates 14
